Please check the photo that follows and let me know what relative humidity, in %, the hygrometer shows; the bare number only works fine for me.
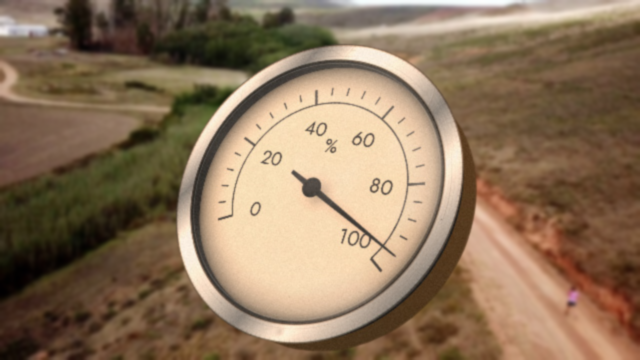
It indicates 96
